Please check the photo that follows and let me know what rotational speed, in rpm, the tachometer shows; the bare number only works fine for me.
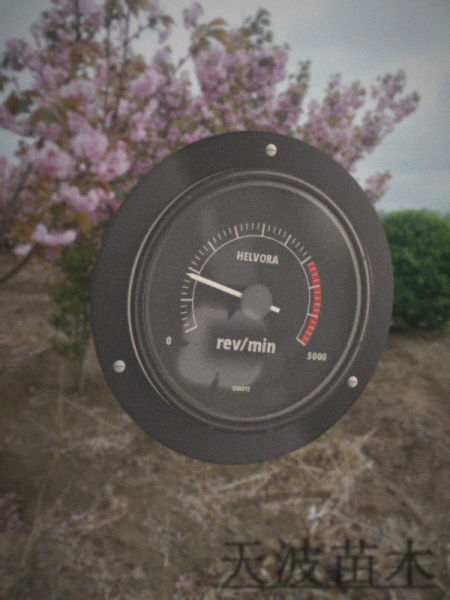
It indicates 900
